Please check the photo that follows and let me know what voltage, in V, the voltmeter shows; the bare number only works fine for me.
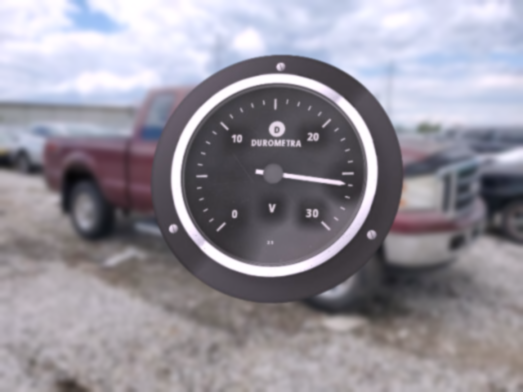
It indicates 26
